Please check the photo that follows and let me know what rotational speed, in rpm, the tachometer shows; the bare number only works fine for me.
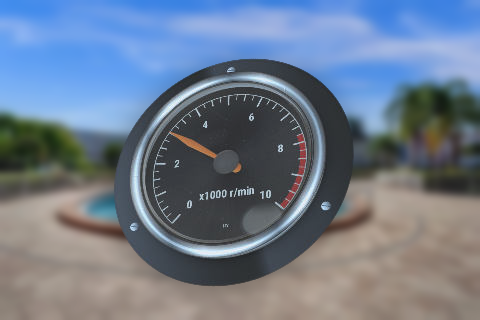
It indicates 3000
